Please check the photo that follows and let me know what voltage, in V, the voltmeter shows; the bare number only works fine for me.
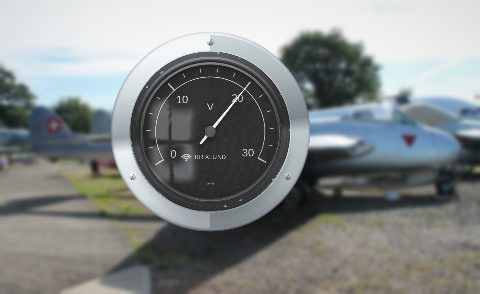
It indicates 20
